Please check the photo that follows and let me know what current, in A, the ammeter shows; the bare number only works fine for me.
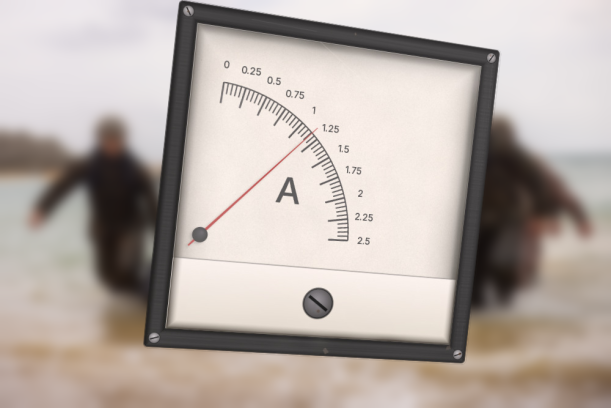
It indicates 1.15
